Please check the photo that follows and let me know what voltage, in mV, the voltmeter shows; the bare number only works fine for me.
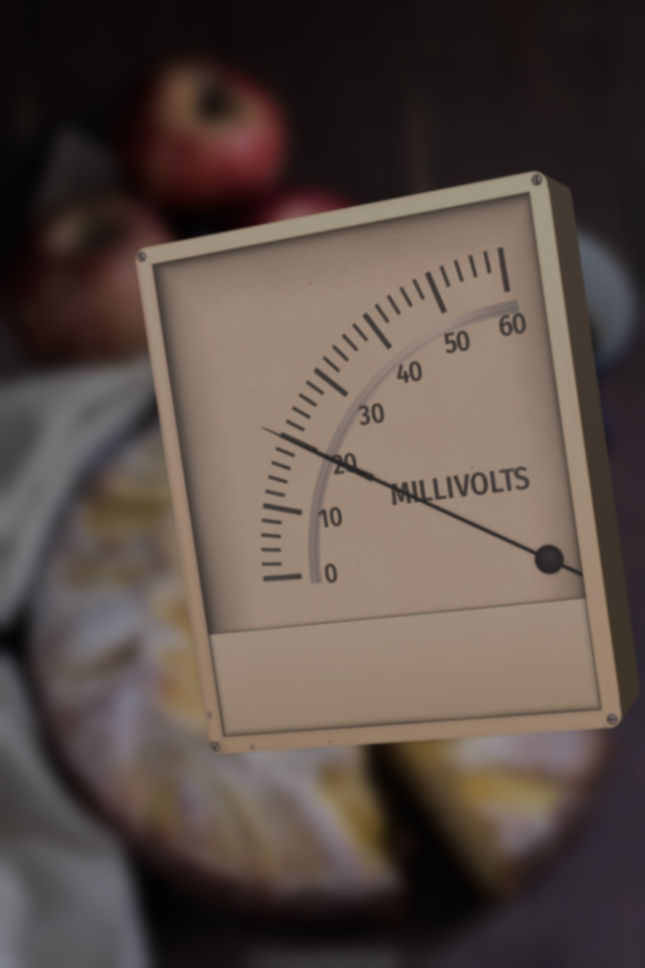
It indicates 20
